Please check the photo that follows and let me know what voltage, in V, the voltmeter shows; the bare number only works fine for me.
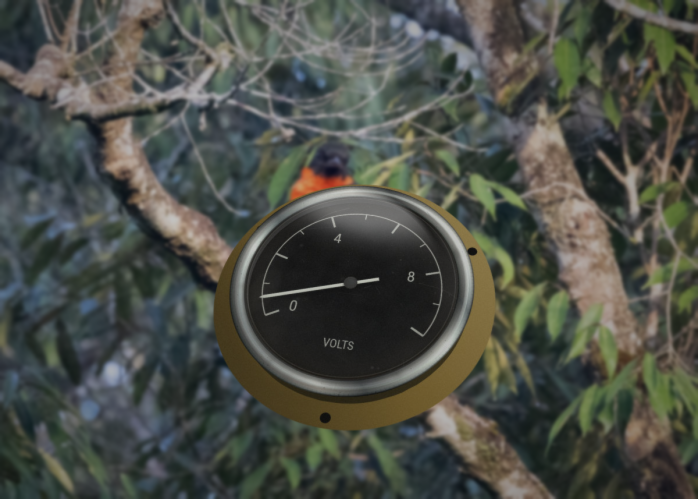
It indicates 0.5
